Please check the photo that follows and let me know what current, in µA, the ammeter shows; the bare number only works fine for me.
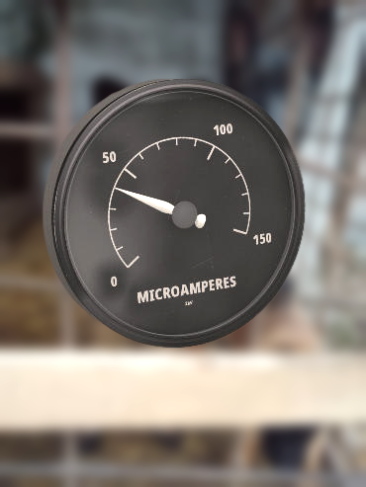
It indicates 40
